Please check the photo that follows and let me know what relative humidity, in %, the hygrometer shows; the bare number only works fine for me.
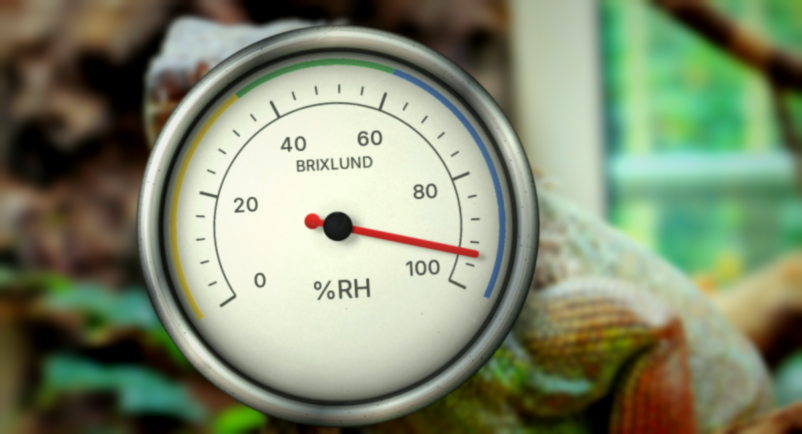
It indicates 94
